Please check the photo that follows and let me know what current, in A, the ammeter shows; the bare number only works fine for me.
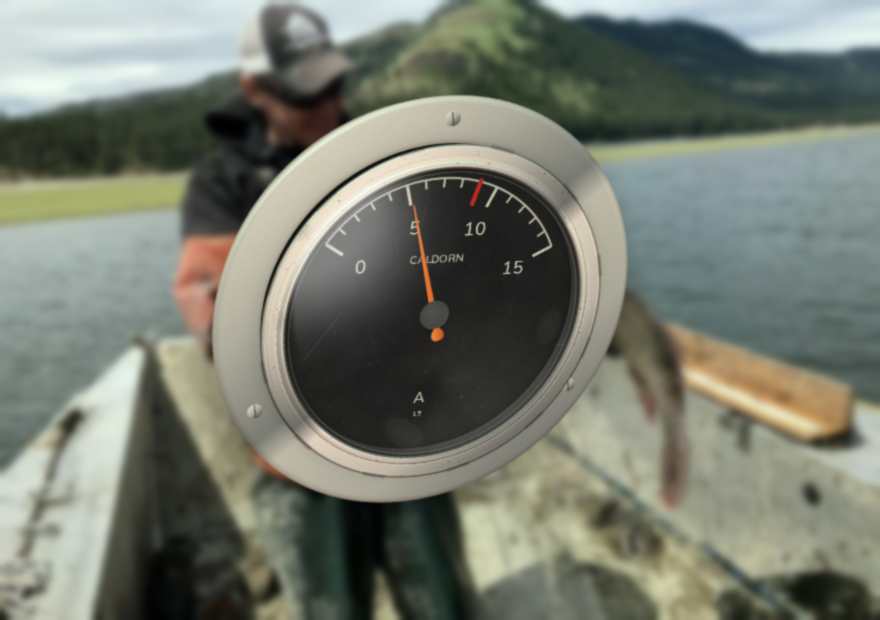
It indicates 5
